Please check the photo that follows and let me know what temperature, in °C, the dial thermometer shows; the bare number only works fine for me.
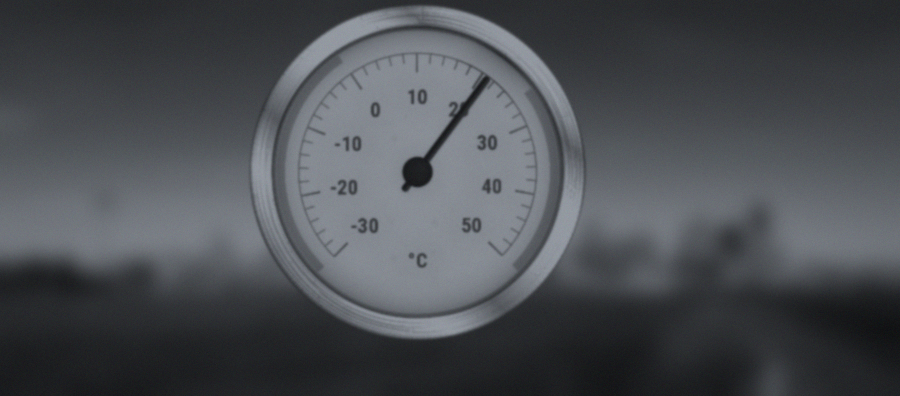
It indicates 21
